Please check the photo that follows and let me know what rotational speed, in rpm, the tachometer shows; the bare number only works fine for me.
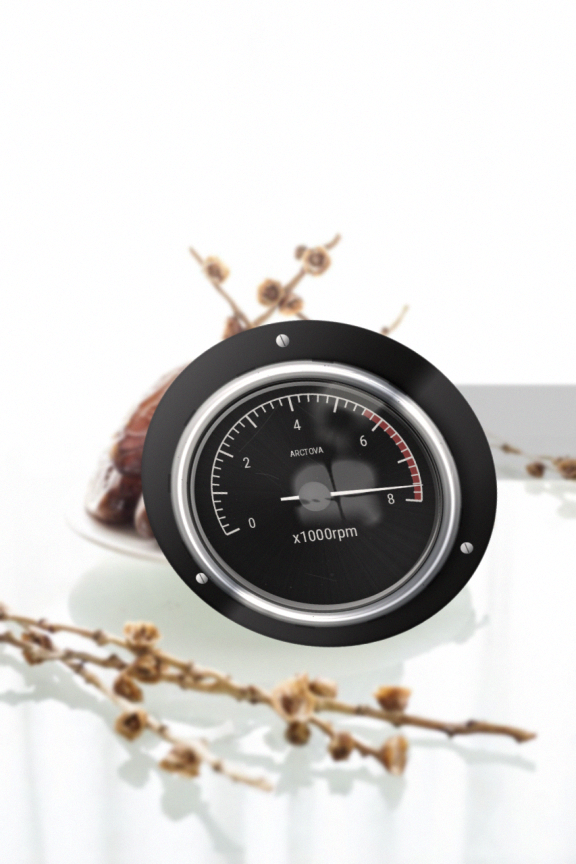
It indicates 7600
